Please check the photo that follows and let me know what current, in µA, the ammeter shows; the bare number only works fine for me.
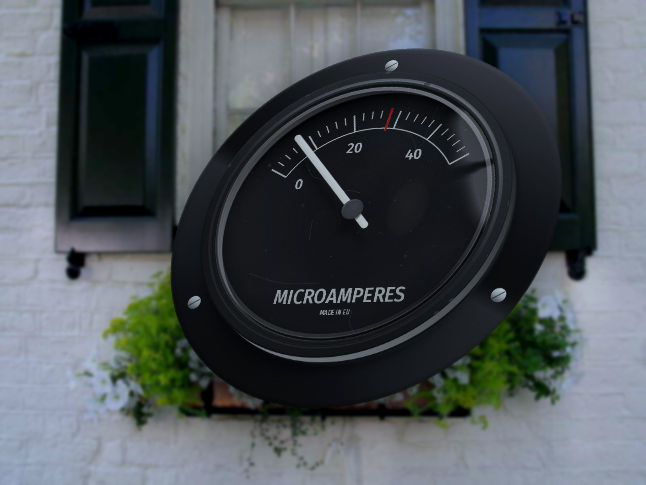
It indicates 8
